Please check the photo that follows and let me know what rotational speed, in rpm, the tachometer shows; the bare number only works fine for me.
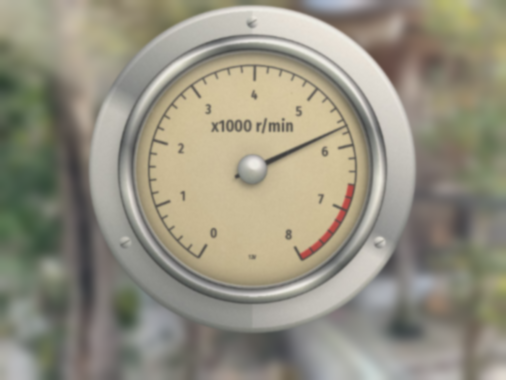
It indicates 5700
